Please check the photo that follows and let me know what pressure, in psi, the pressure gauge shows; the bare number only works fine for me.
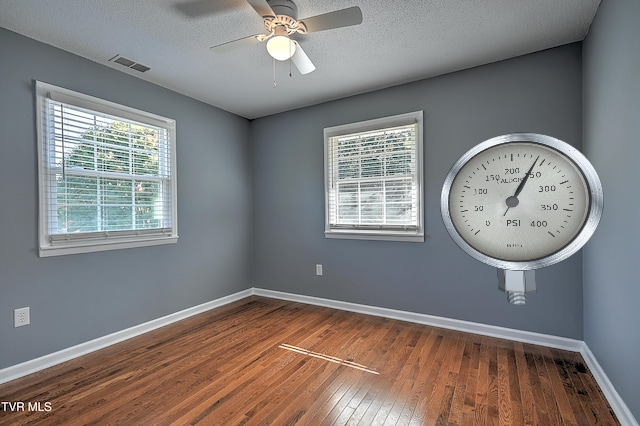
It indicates 240
